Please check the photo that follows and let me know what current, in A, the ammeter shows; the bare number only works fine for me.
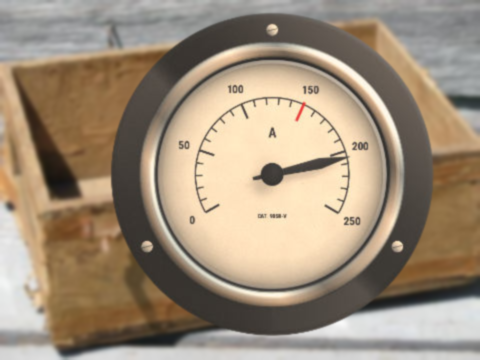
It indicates 205
